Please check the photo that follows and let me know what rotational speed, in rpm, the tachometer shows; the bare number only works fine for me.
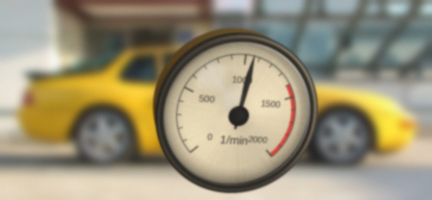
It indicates 1050
